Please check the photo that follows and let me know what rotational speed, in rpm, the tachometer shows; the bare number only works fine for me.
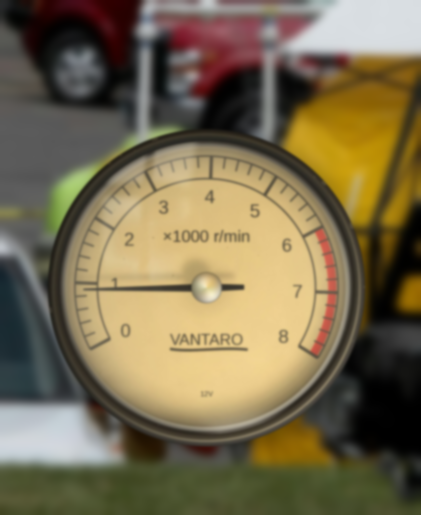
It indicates 900
